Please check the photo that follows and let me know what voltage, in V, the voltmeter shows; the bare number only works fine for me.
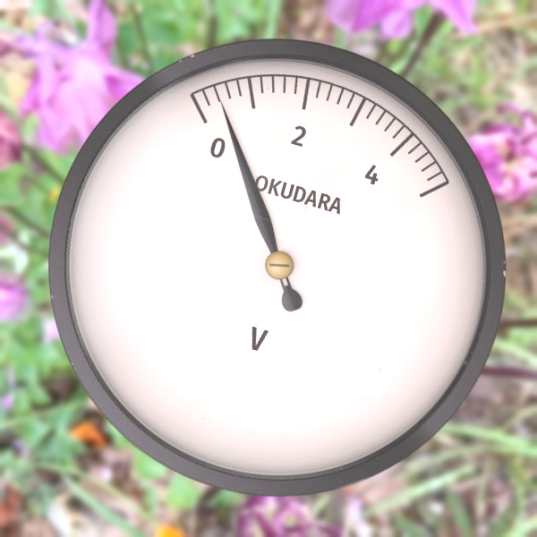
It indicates 0.4
